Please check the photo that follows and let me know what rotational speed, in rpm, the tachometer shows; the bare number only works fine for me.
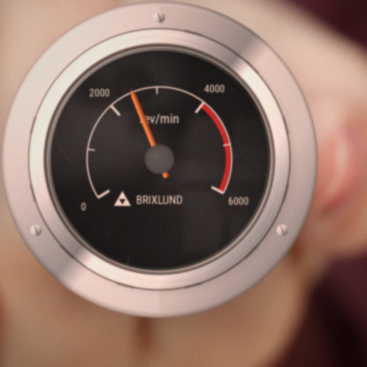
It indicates 2500
